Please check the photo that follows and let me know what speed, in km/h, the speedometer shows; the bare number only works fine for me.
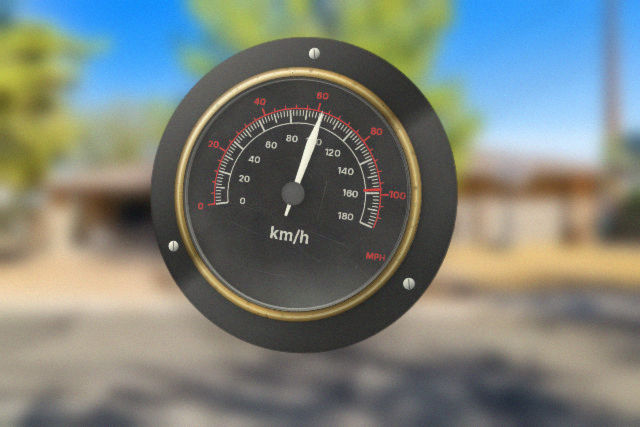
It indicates 100
